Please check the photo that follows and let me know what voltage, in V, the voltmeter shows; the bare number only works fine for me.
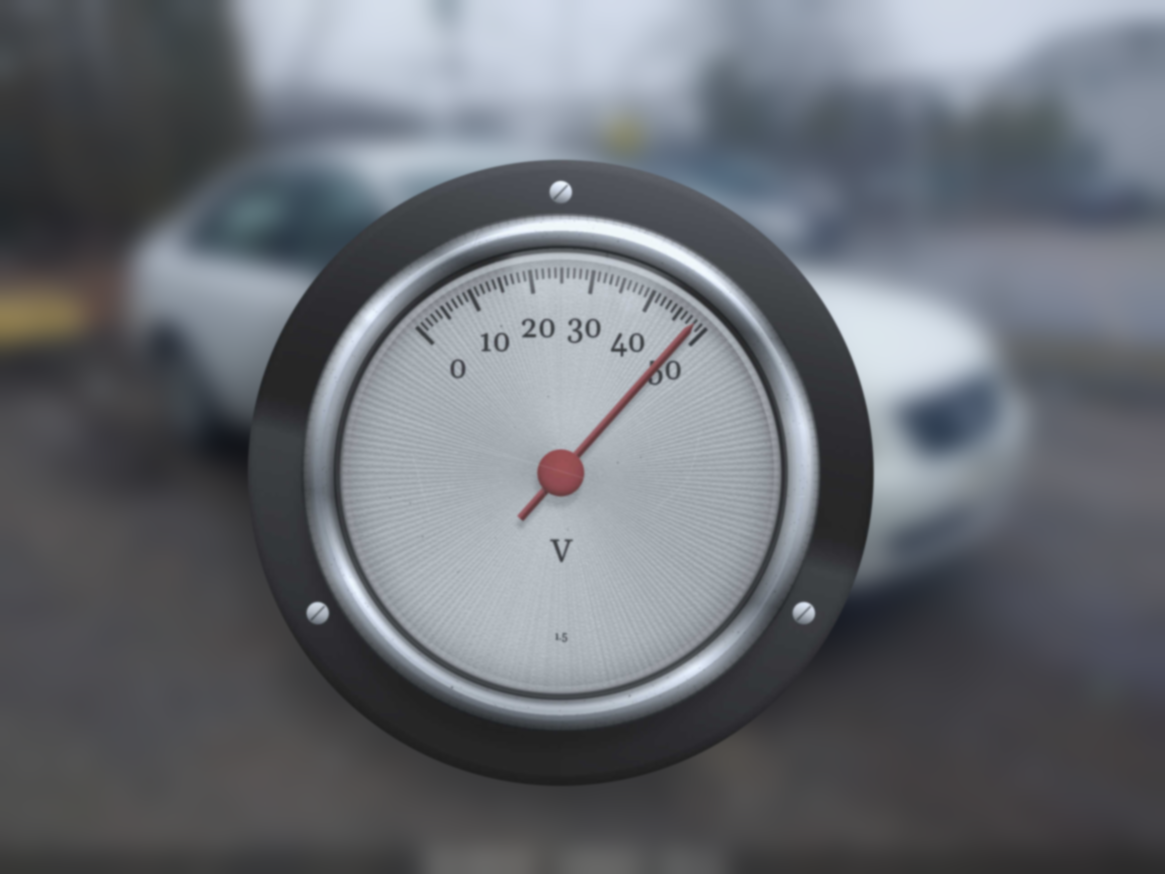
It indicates 48
